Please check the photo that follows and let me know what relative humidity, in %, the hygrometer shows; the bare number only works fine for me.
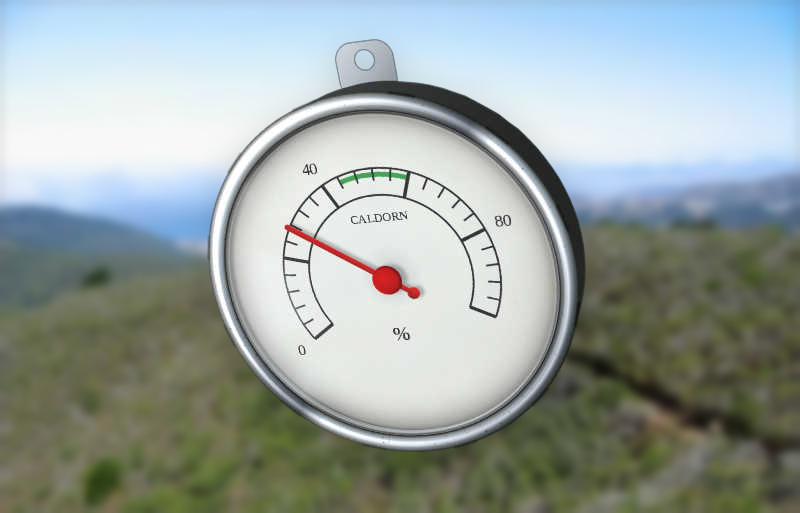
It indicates 28
